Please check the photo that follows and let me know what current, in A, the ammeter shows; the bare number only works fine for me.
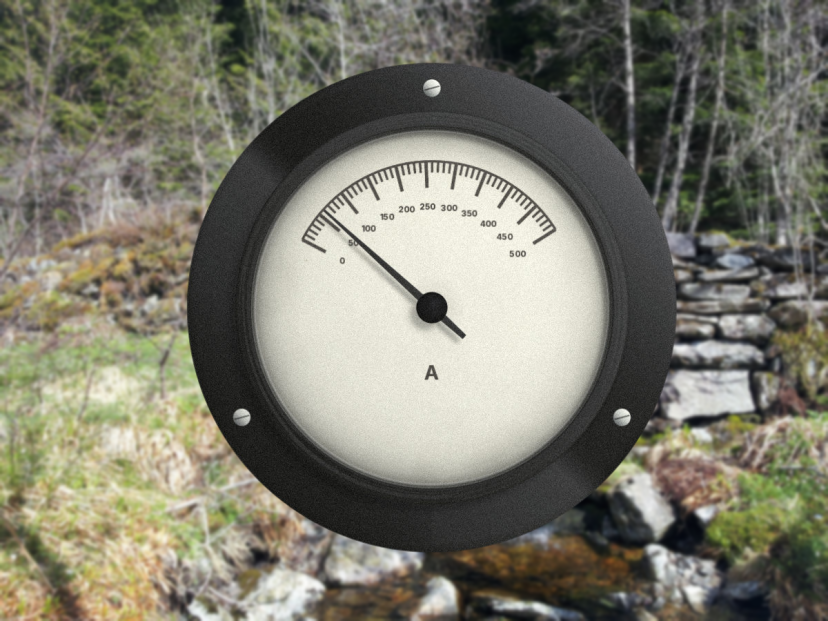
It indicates 60
